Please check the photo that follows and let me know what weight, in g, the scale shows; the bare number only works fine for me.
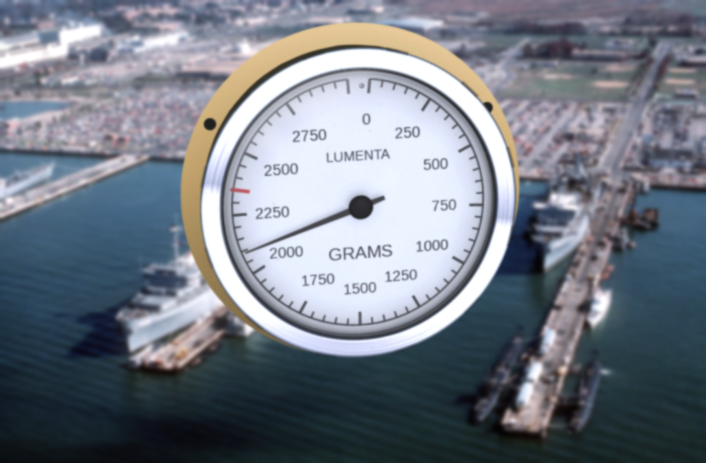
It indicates 2100
